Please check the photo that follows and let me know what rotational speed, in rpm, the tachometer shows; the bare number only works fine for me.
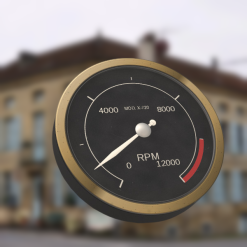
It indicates 1000
